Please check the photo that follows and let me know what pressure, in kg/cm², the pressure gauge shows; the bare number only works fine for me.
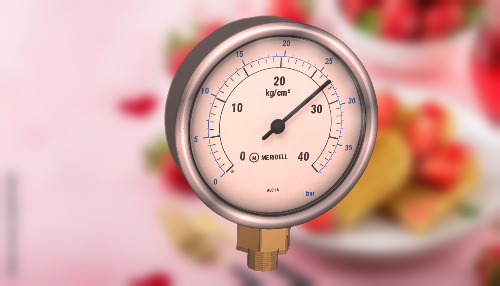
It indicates 27
